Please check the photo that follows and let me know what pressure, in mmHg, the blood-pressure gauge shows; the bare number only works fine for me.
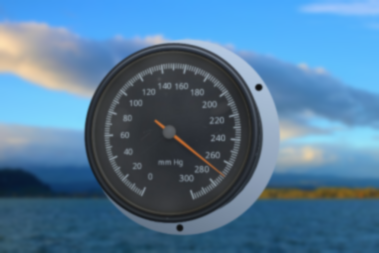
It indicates 270
